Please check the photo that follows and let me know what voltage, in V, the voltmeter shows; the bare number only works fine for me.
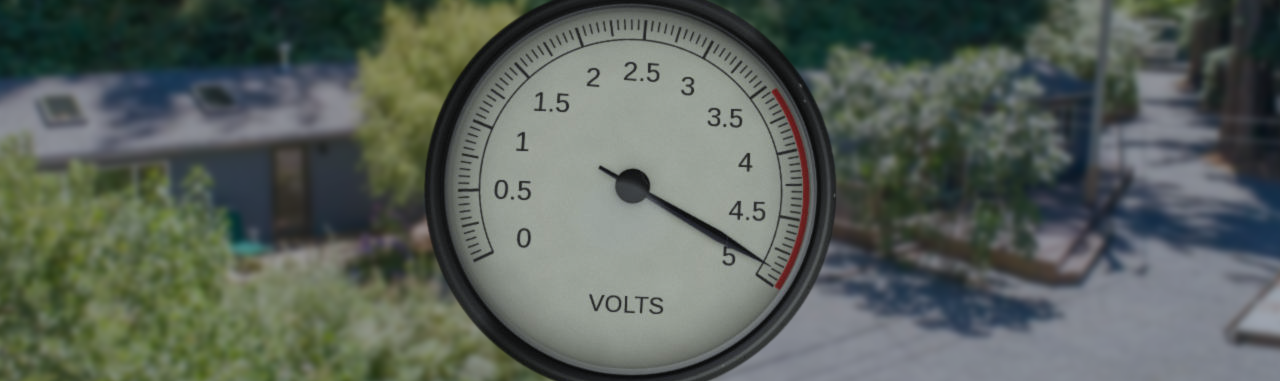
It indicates 4.9
